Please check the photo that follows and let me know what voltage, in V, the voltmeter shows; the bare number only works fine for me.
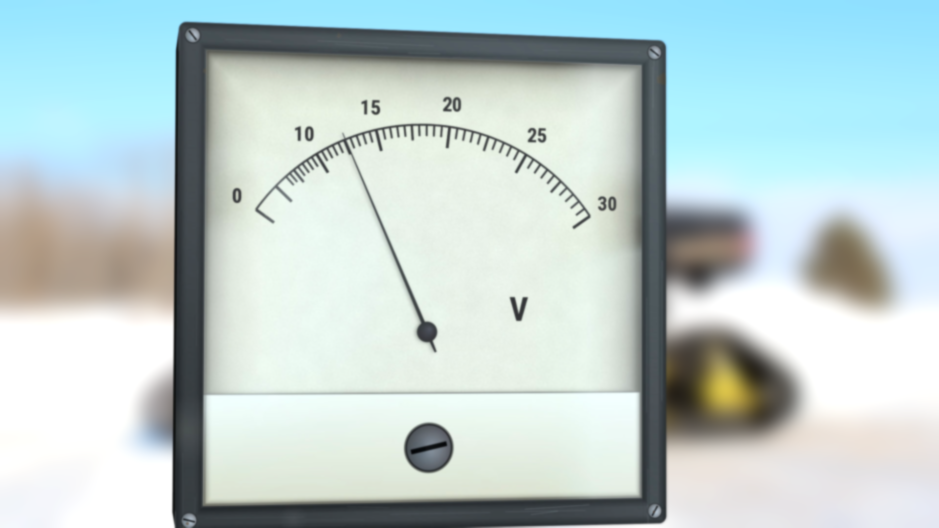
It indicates 12.5
